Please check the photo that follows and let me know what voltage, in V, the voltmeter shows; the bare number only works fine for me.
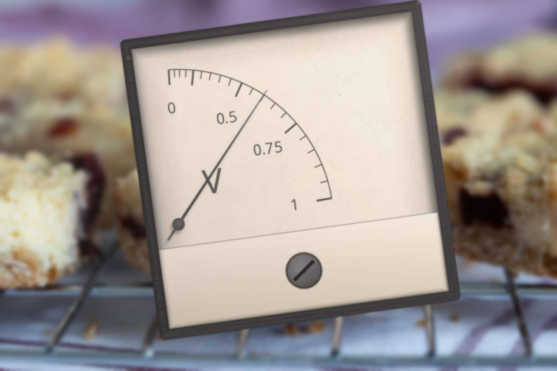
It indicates 0.6
